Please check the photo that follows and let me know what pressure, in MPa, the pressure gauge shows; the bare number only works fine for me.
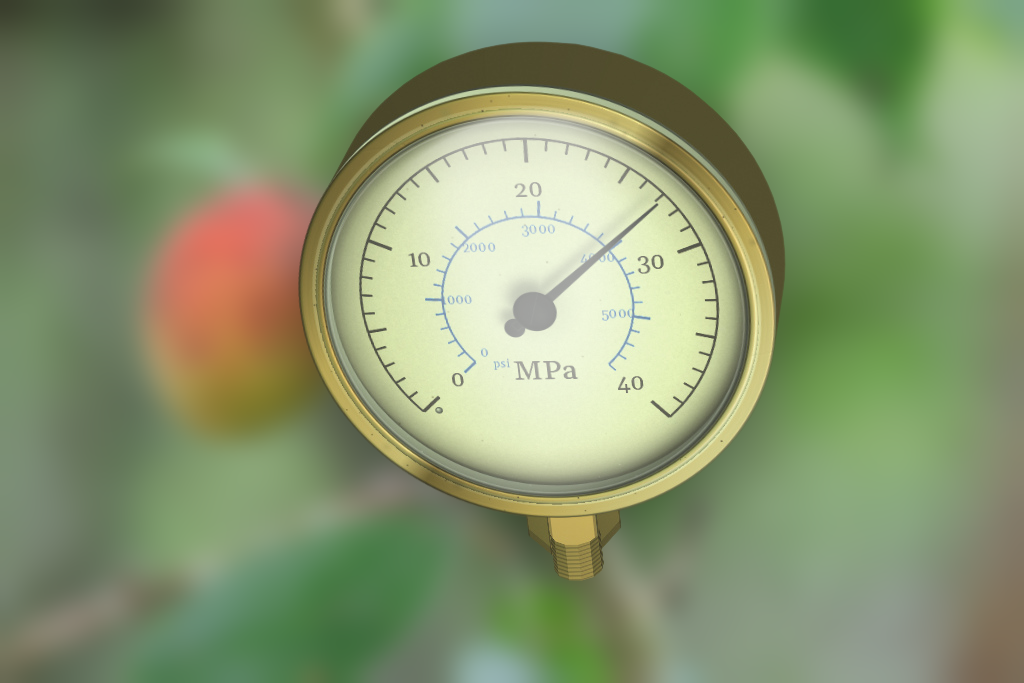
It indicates 27
